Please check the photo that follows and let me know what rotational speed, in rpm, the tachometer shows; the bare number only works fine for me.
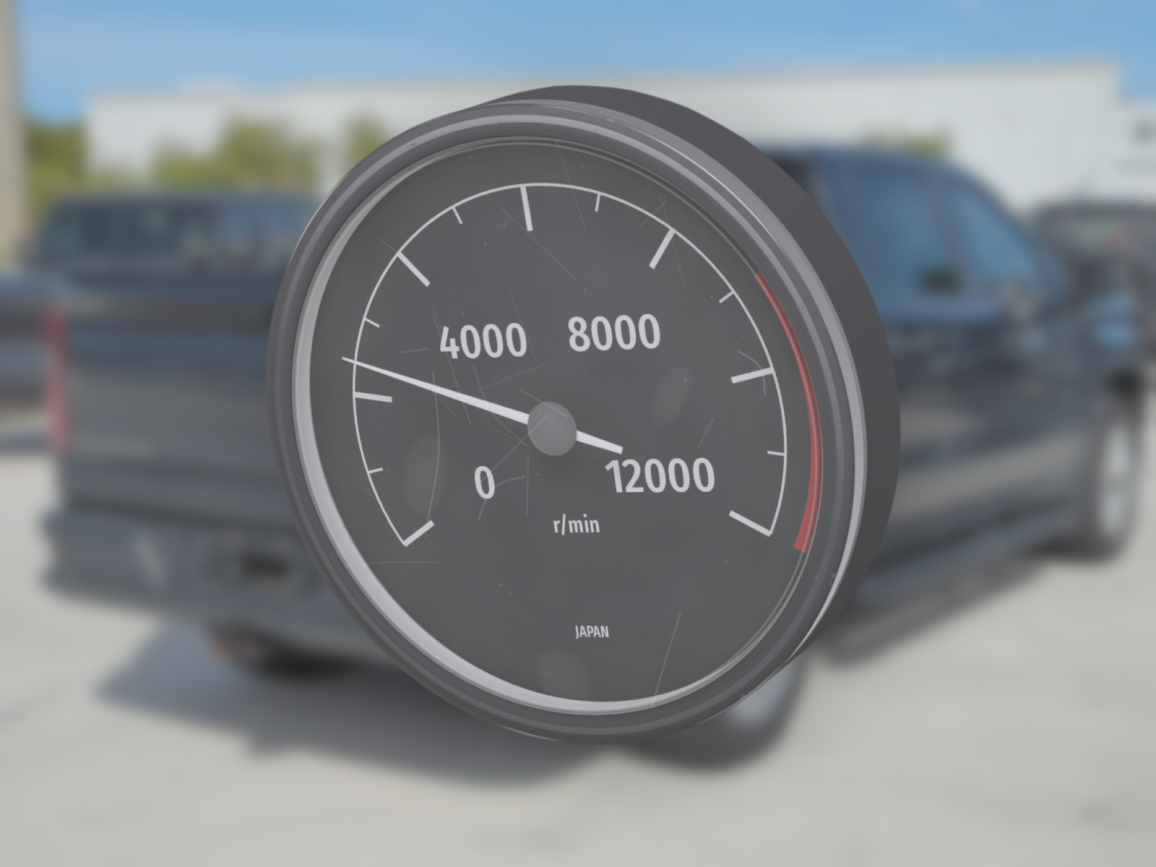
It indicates 2500
